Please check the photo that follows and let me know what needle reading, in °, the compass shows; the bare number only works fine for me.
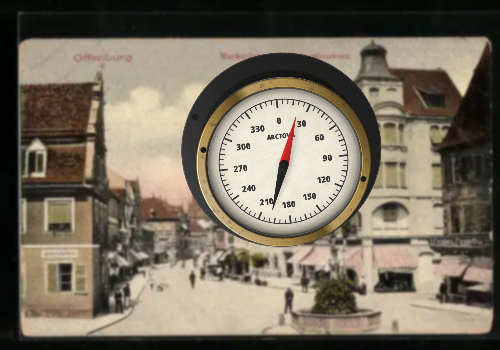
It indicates 20
